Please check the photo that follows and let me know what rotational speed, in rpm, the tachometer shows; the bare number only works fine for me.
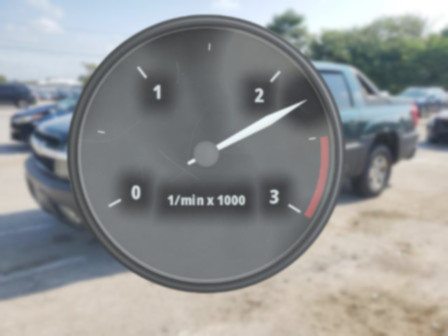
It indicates 2250
